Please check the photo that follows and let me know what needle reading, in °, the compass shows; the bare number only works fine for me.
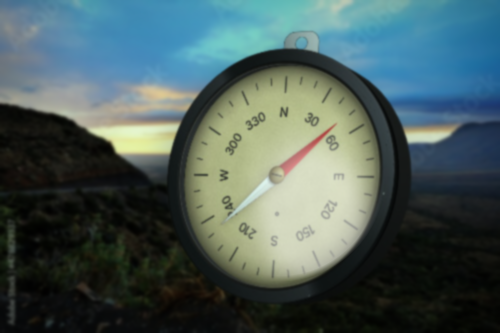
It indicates 50
